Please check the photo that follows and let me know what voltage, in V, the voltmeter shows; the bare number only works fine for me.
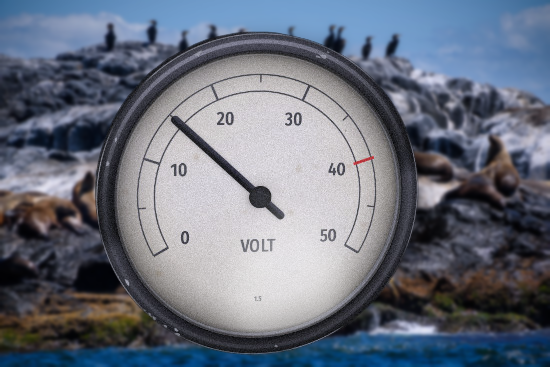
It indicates 15
